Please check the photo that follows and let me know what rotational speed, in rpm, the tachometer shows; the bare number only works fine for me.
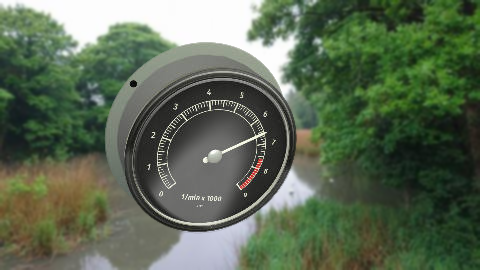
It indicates 6500
